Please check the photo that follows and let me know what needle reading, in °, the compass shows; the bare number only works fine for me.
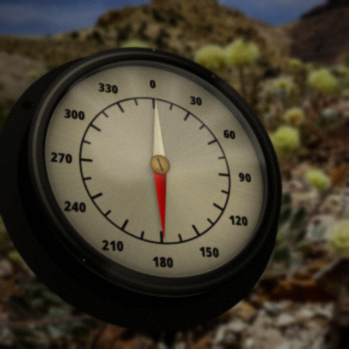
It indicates 180
